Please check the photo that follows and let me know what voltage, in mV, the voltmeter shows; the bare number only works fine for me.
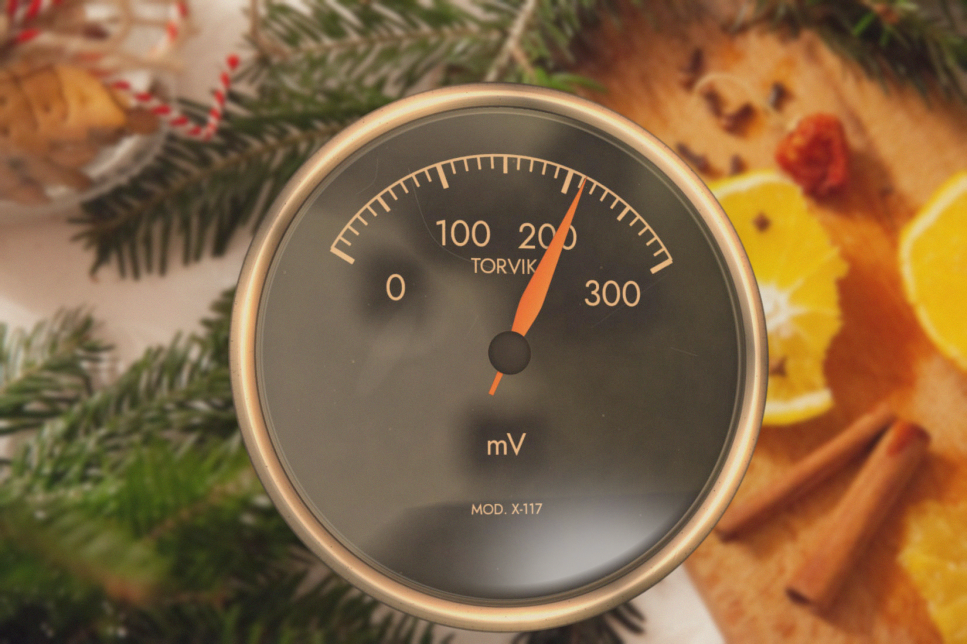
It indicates 210
